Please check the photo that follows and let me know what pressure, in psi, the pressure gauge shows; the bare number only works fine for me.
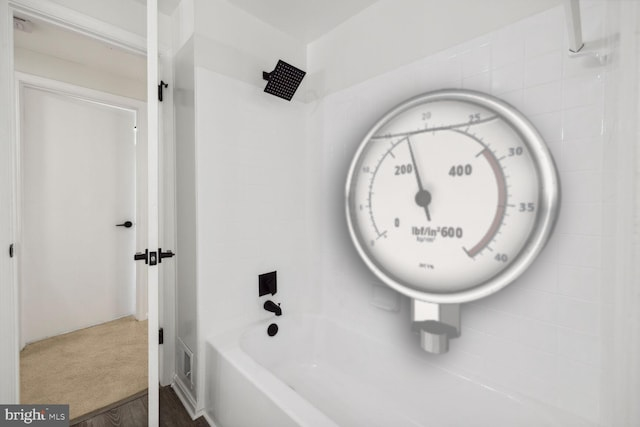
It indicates 250
